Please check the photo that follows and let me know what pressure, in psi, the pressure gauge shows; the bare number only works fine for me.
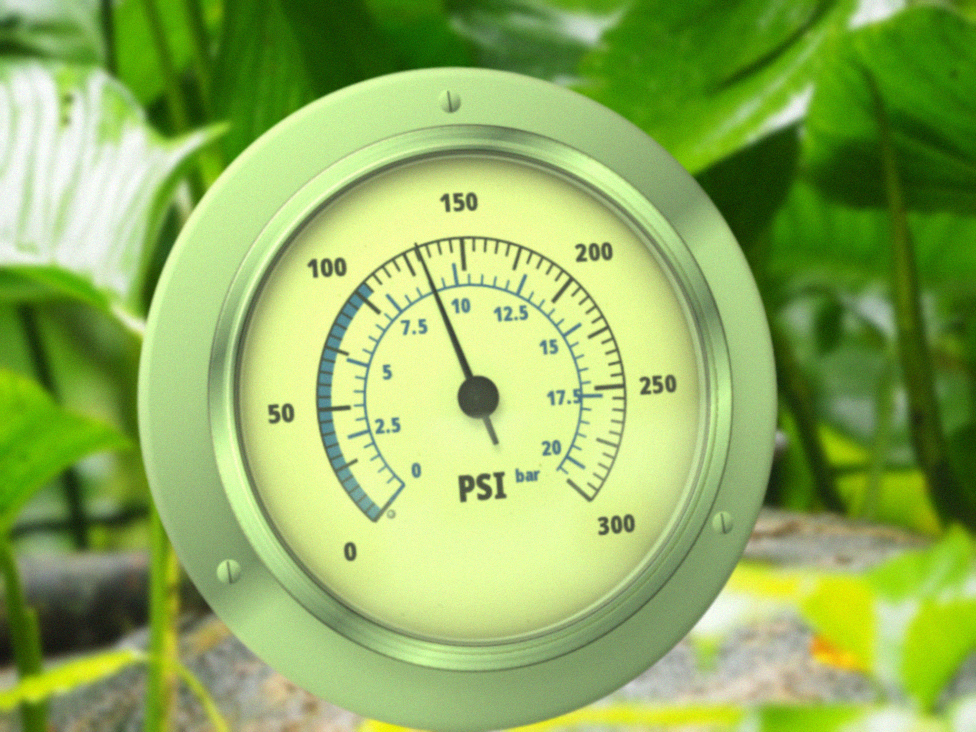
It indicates 130
